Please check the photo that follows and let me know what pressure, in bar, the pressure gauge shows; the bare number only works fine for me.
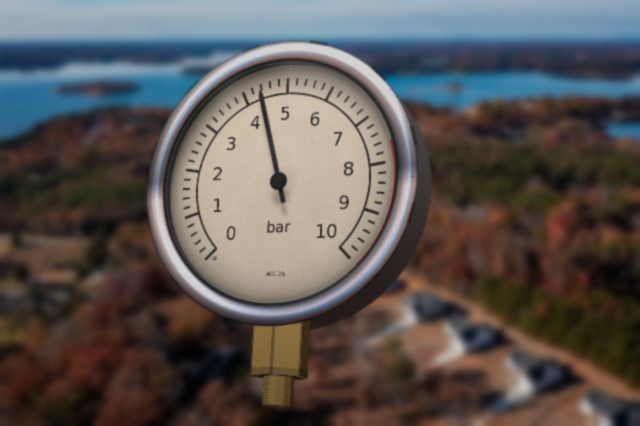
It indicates 4.4
